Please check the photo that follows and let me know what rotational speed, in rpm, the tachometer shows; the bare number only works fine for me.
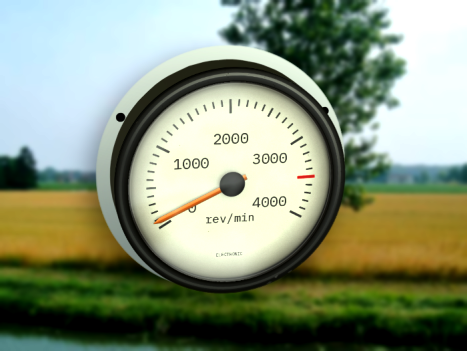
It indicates 100
